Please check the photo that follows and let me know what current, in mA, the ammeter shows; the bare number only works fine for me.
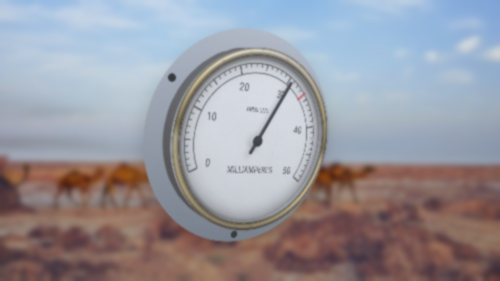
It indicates 30
